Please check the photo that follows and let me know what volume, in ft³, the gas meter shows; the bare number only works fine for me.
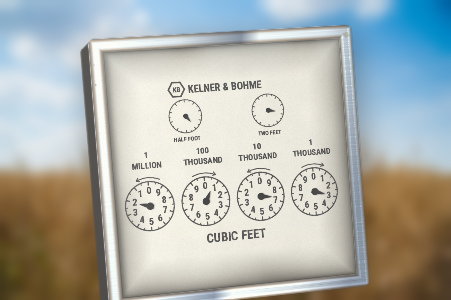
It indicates 207300
